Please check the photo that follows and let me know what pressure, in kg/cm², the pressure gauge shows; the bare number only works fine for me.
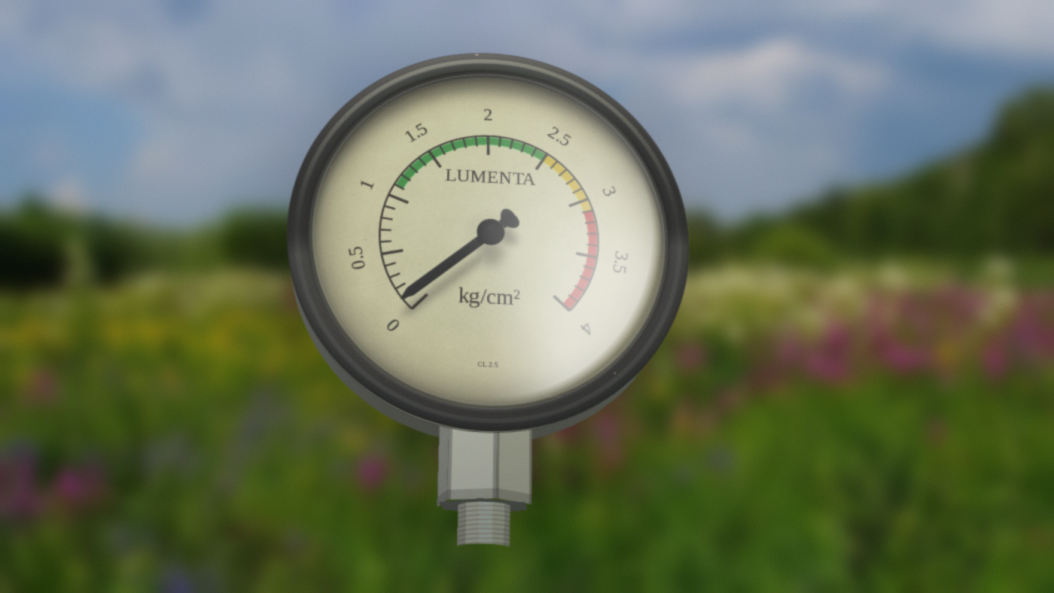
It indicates 0.1
